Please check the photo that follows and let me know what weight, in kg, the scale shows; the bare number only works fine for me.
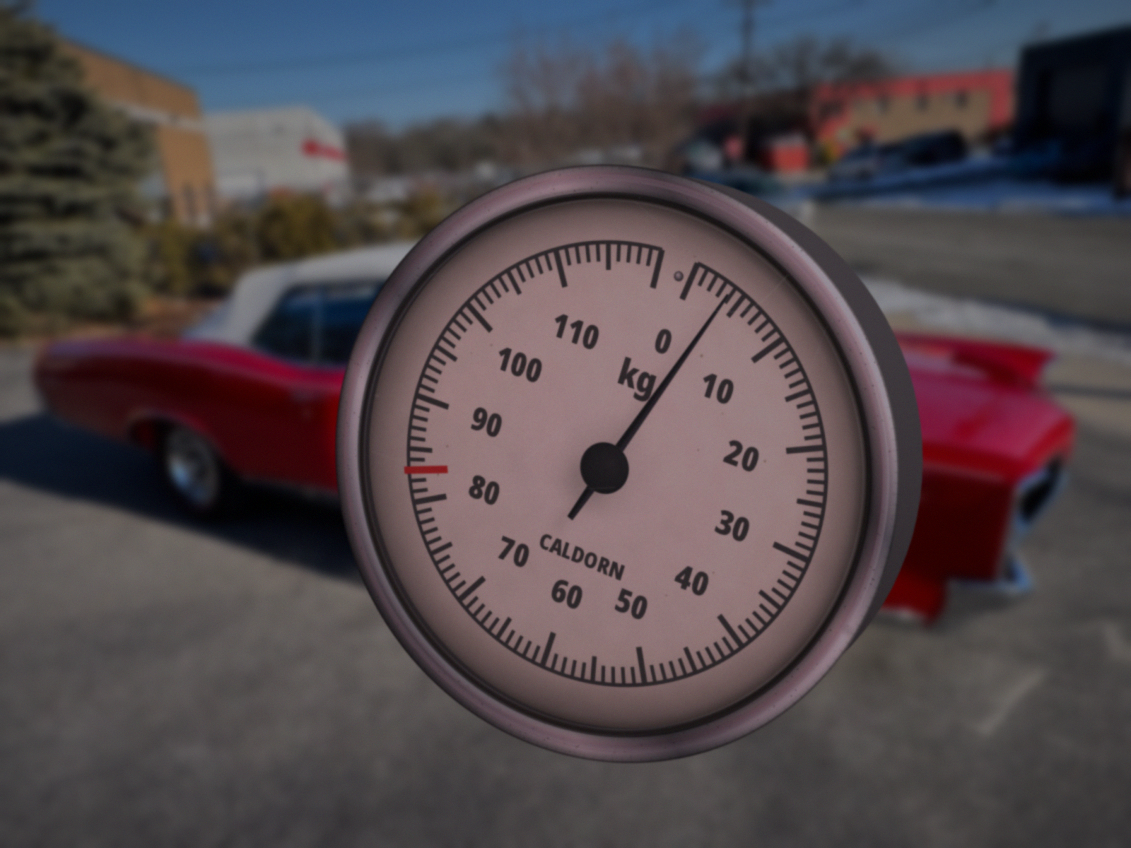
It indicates 4
